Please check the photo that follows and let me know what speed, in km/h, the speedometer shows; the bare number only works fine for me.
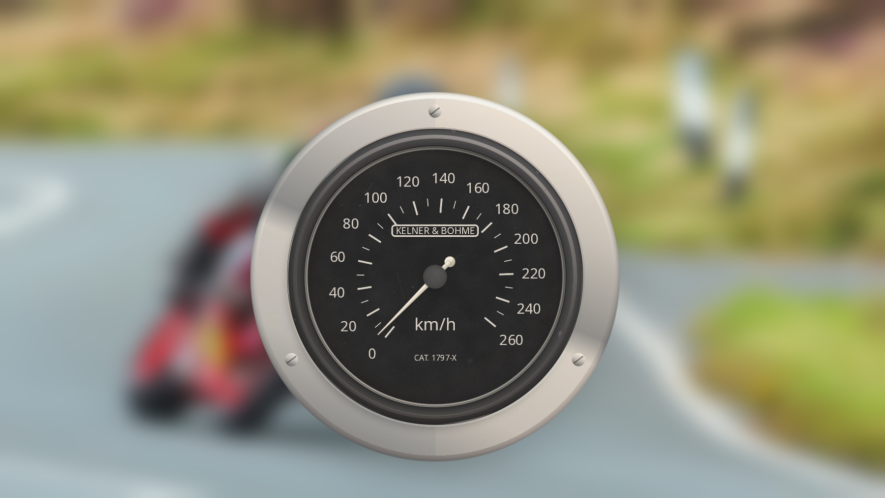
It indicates 5
